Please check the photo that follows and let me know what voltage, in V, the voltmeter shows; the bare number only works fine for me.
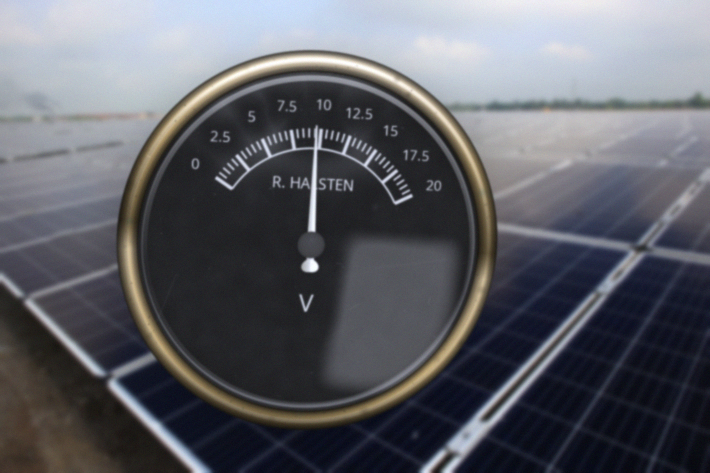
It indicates 9.5
